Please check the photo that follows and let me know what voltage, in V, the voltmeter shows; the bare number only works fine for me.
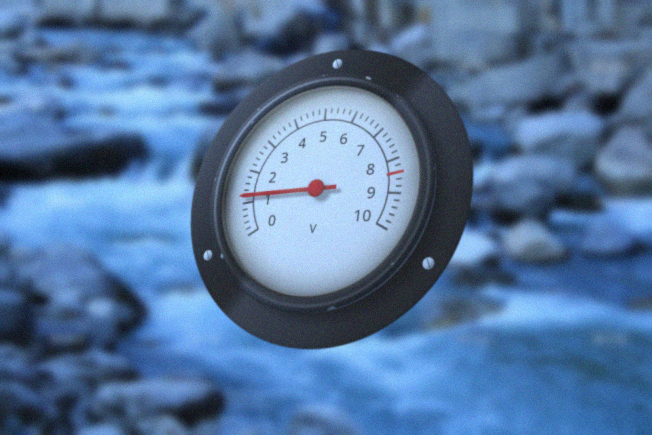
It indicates 1.2
